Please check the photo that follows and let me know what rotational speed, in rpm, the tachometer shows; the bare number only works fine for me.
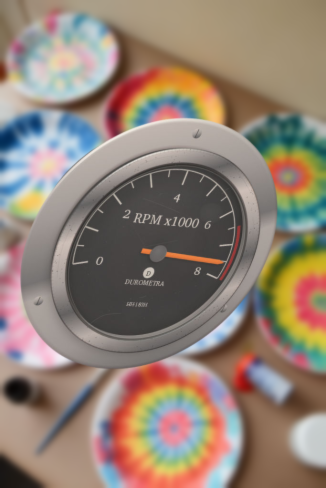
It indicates 7500
